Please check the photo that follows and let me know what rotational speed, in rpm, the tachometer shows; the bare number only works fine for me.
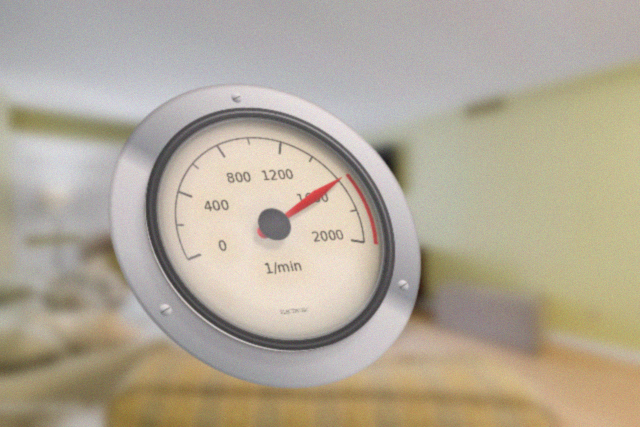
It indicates 1600
